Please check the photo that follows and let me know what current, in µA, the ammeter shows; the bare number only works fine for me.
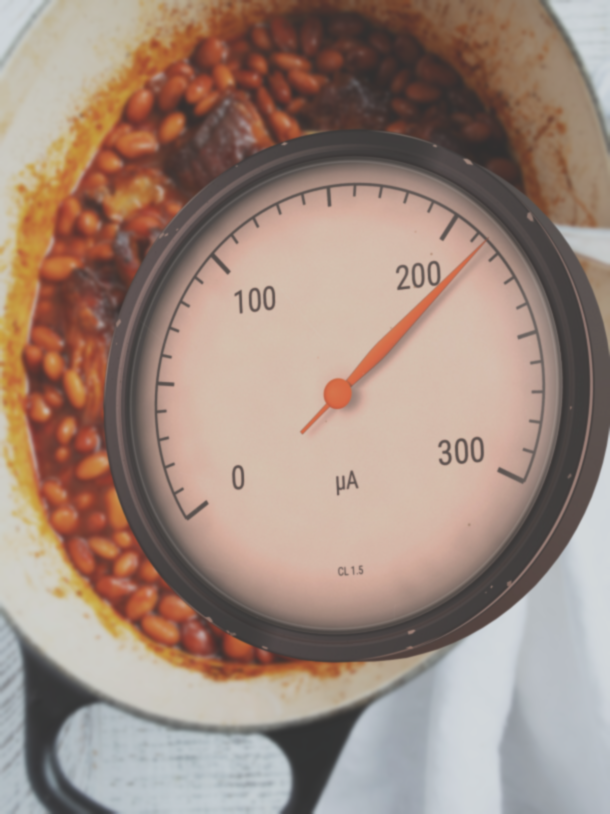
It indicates 215
